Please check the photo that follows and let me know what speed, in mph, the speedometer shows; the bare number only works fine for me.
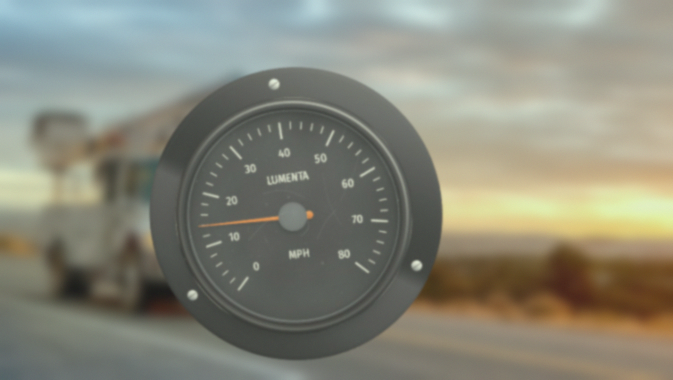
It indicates 14
